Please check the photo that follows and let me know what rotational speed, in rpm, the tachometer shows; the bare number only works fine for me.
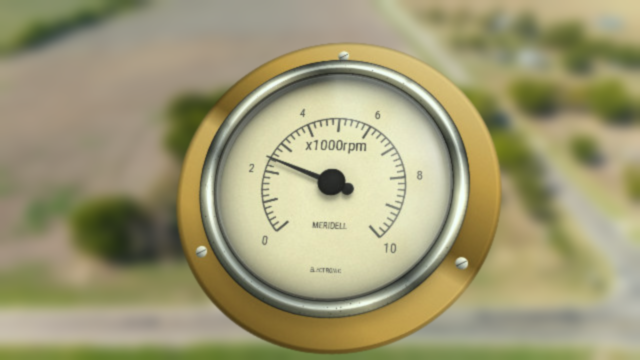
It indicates 2400
